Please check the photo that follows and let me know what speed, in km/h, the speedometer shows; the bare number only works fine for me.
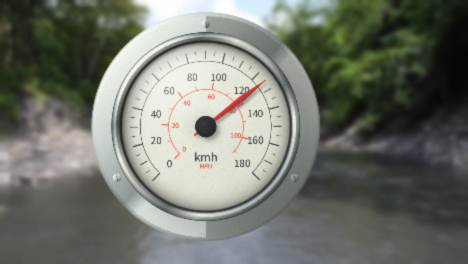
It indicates 125
